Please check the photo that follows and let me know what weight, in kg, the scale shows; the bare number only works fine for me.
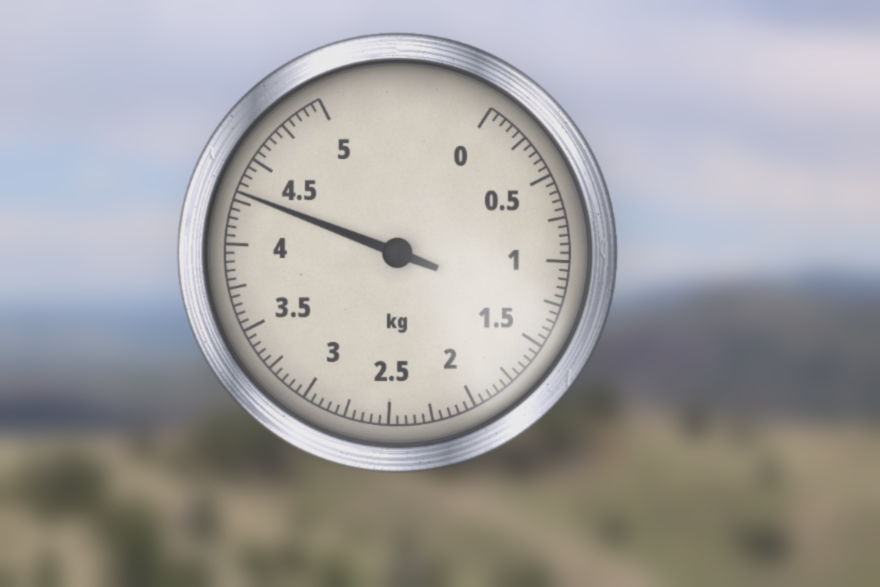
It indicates 4.3
